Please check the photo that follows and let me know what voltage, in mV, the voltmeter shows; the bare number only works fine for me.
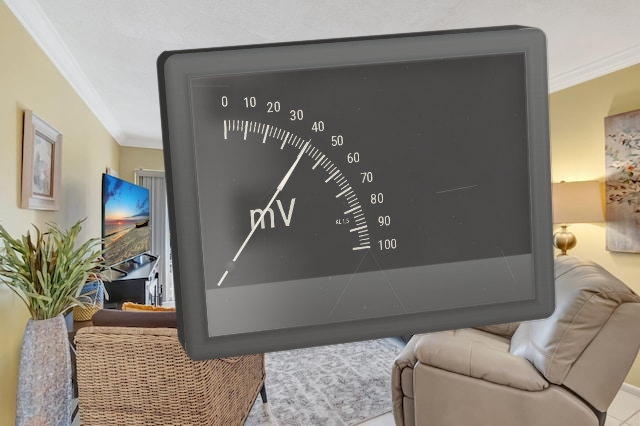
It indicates 40
